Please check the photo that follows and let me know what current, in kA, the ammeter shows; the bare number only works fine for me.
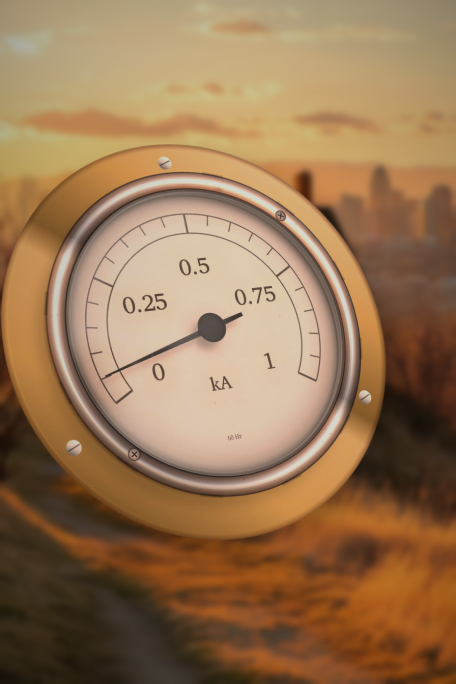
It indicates 0.05
